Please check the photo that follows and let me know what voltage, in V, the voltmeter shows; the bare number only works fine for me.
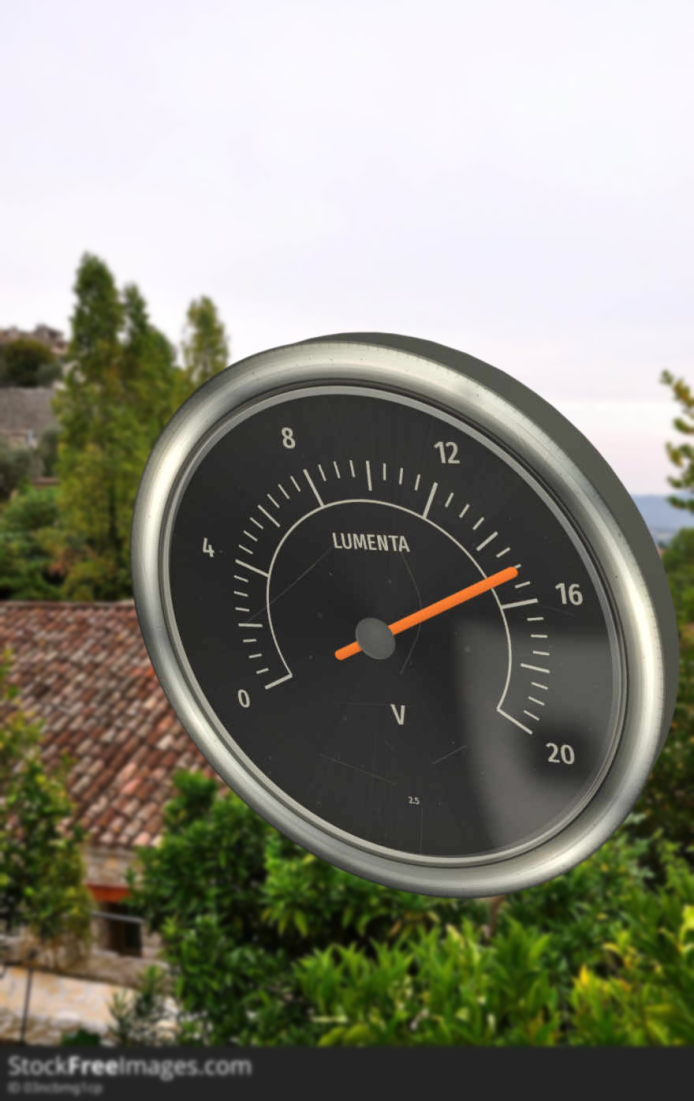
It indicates 15
